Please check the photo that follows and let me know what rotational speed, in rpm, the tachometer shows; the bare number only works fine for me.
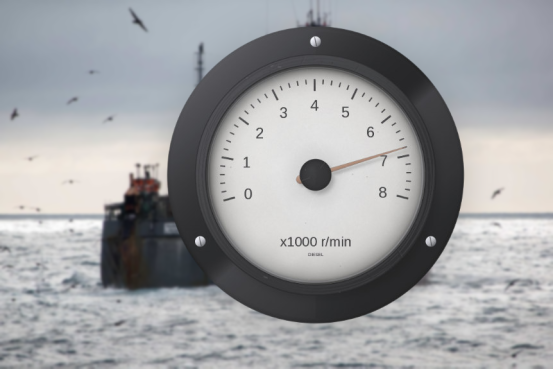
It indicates 6800
